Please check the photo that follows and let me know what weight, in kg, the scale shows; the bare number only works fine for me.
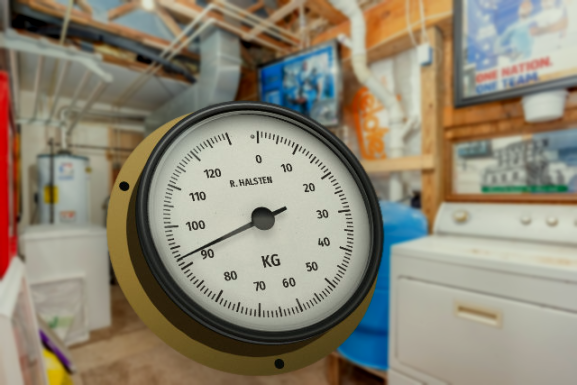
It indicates 92
